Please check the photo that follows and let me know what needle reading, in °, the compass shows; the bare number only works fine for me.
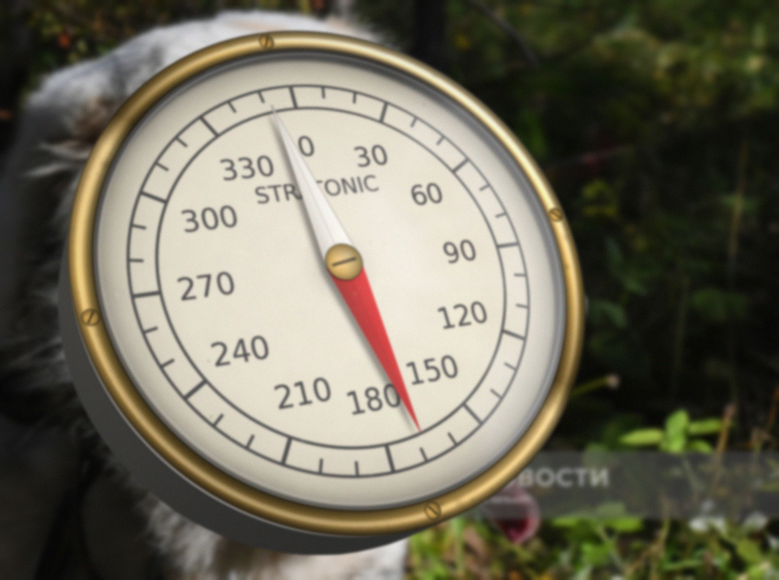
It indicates 170
